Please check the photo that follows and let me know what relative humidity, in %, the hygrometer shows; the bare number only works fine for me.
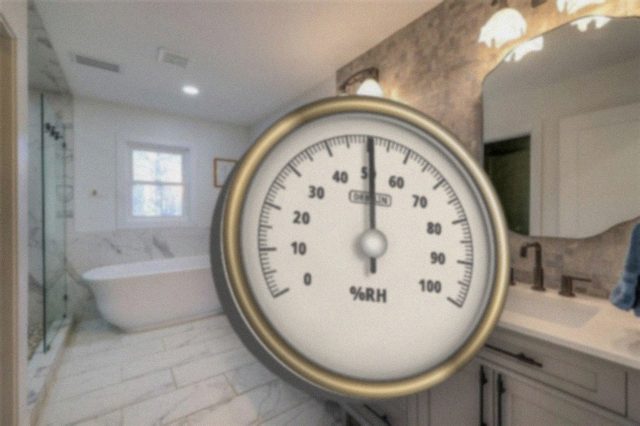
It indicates 50
